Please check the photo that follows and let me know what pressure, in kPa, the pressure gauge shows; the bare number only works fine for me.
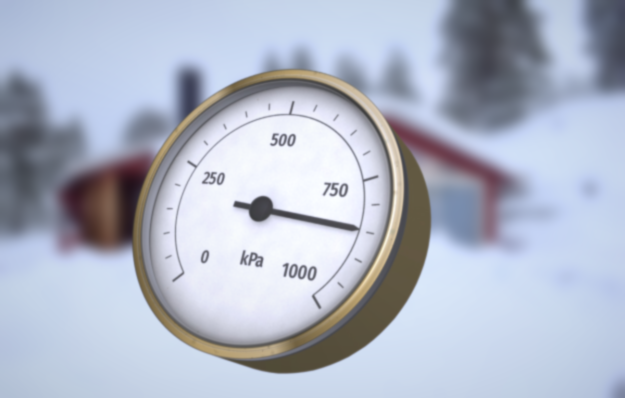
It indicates 850
